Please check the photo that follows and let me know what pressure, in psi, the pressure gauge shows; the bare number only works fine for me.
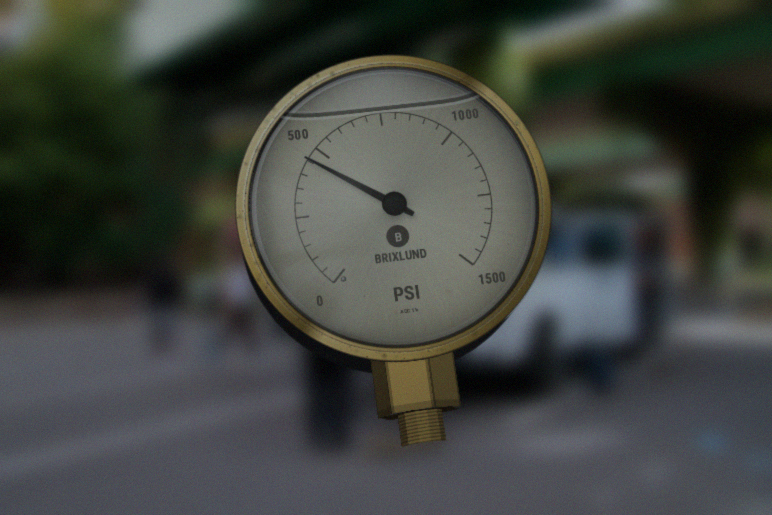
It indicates 450
